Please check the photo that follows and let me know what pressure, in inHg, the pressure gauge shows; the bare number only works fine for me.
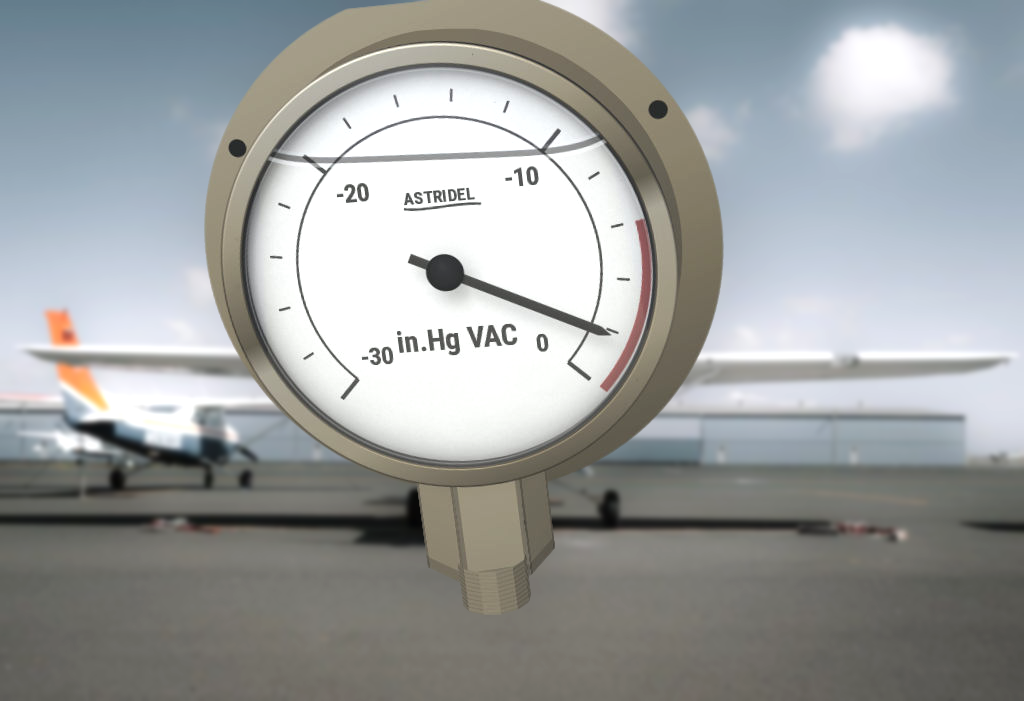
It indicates -2
